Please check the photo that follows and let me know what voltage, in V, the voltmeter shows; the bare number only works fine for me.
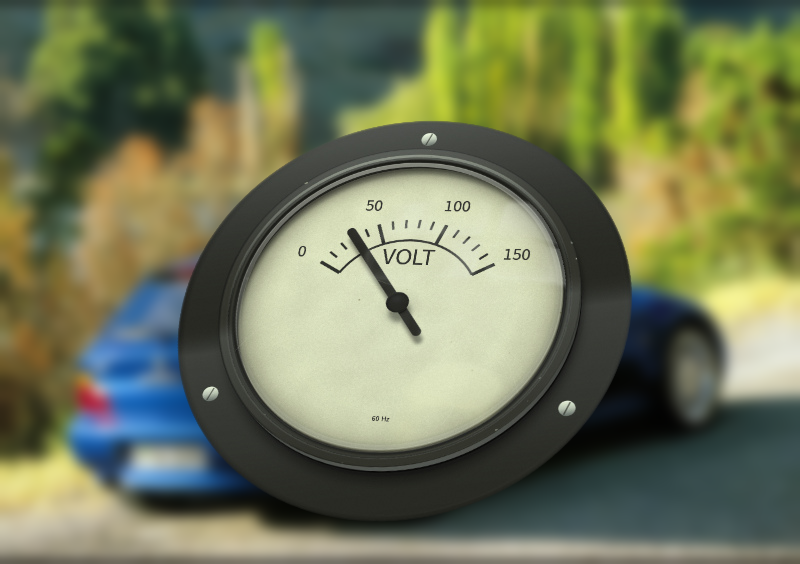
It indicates 30
